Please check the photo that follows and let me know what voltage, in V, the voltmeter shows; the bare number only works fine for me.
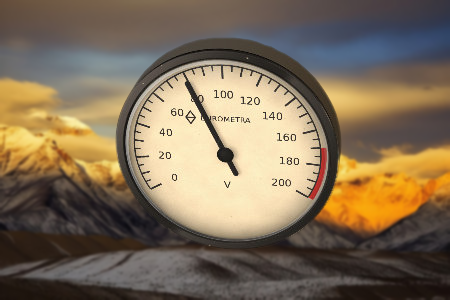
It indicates 80
